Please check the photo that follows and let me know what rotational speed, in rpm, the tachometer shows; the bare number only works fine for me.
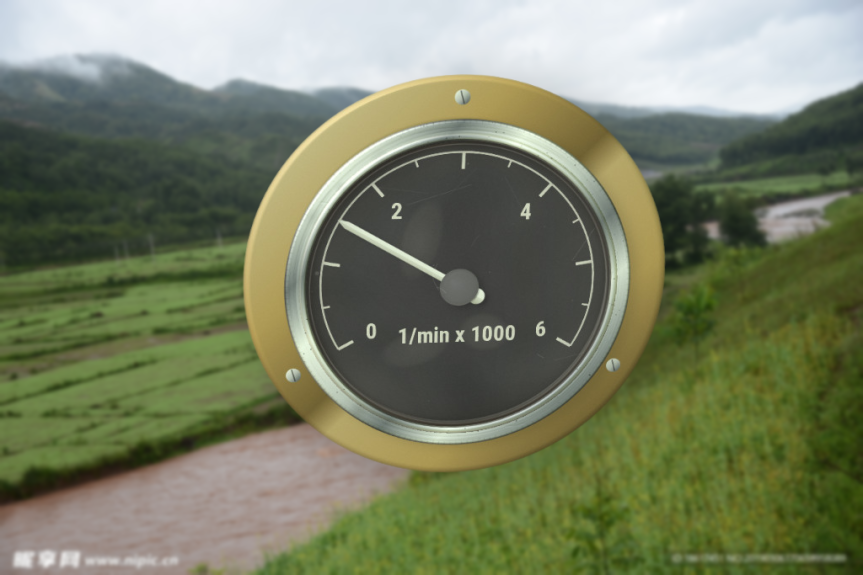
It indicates 1500
